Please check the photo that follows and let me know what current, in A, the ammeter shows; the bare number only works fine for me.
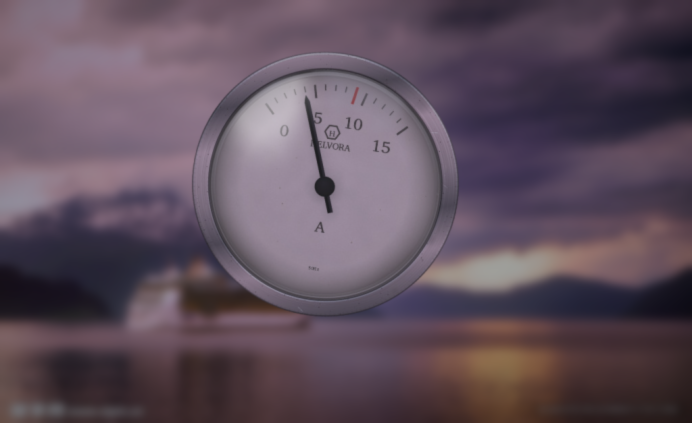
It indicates 4
